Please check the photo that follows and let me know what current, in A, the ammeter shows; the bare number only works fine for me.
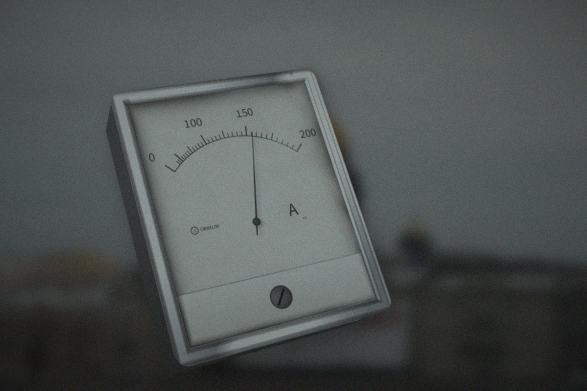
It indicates 155
